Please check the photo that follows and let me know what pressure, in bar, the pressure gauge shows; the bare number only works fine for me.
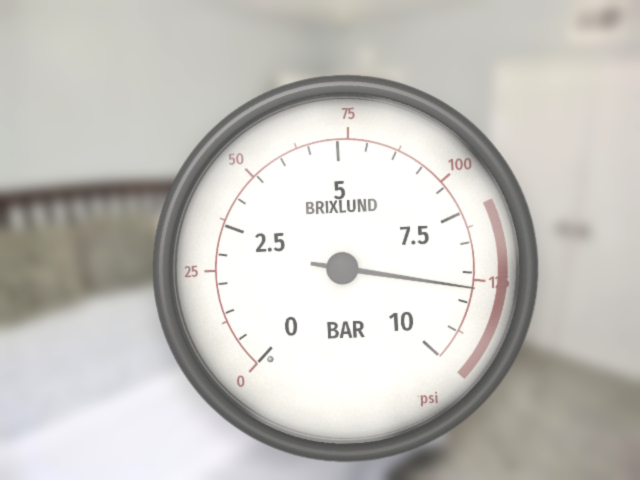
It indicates 8.75
